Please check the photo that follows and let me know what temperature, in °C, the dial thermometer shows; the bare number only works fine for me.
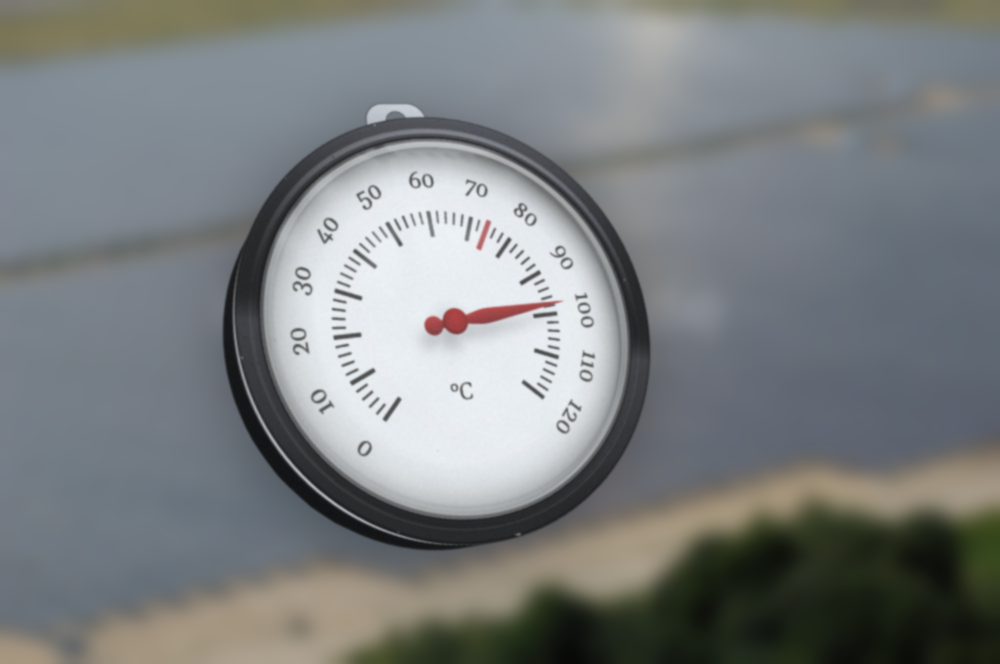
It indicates 98
